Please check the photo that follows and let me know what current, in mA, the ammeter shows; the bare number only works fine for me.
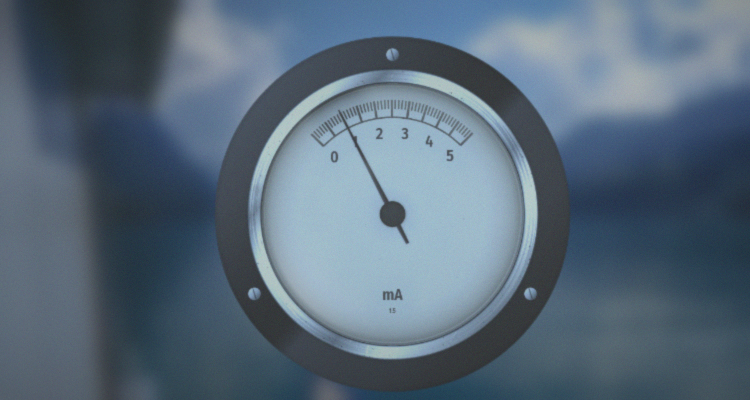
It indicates 1
